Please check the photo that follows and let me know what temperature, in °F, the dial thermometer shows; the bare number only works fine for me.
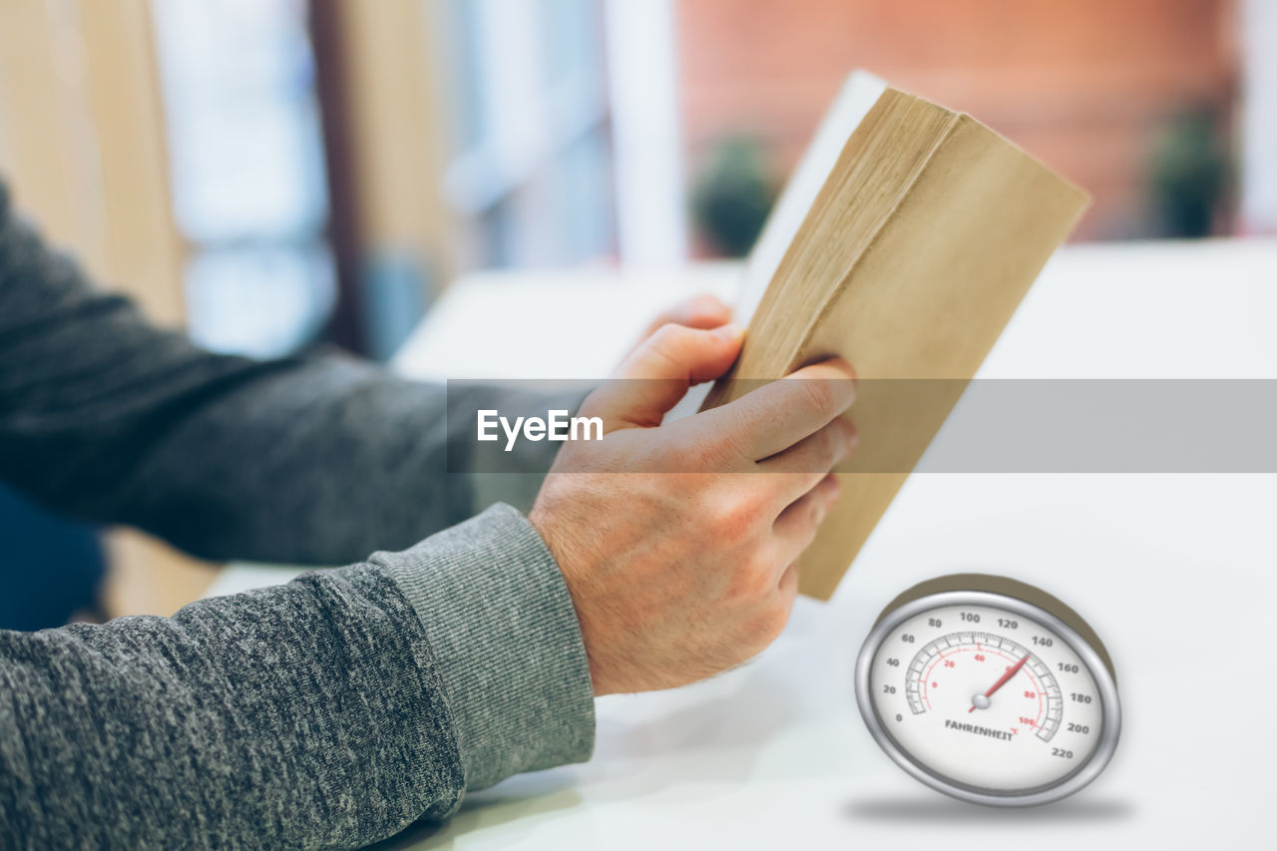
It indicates 140
